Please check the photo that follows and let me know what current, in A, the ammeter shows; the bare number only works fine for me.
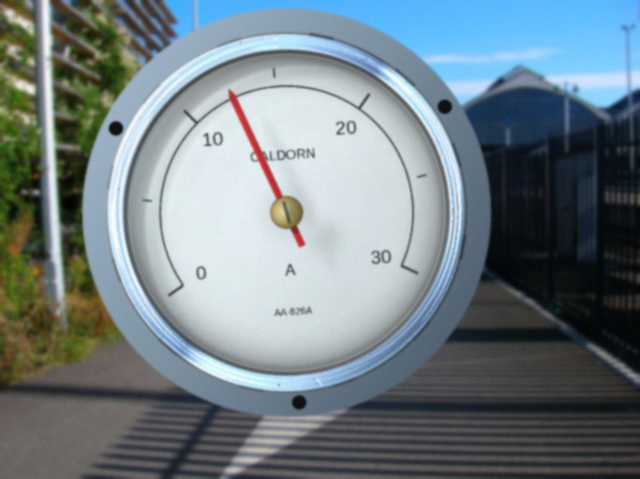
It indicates 12.5
